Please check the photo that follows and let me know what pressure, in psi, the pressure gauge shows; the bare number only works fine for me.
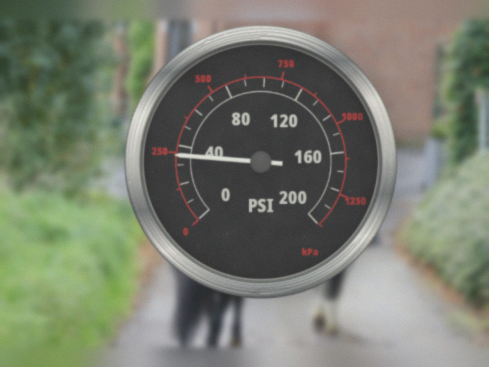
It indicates 35
